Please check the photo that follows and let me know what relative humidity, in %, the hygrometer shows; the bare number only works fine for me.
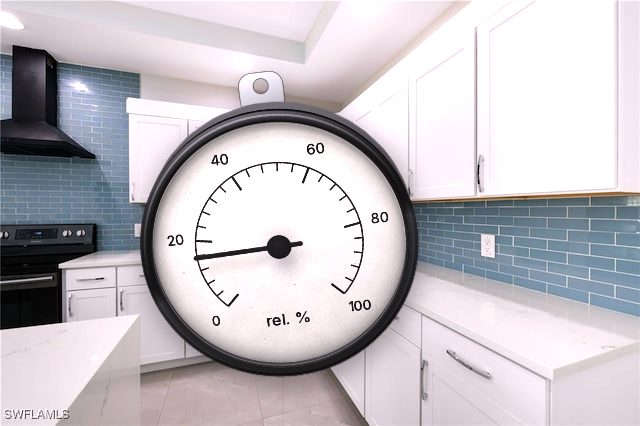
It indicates 16
